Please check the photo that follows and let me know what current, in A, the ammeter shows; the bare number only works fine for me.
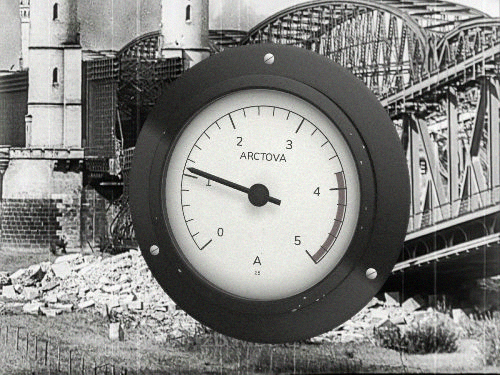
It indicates 1.1
